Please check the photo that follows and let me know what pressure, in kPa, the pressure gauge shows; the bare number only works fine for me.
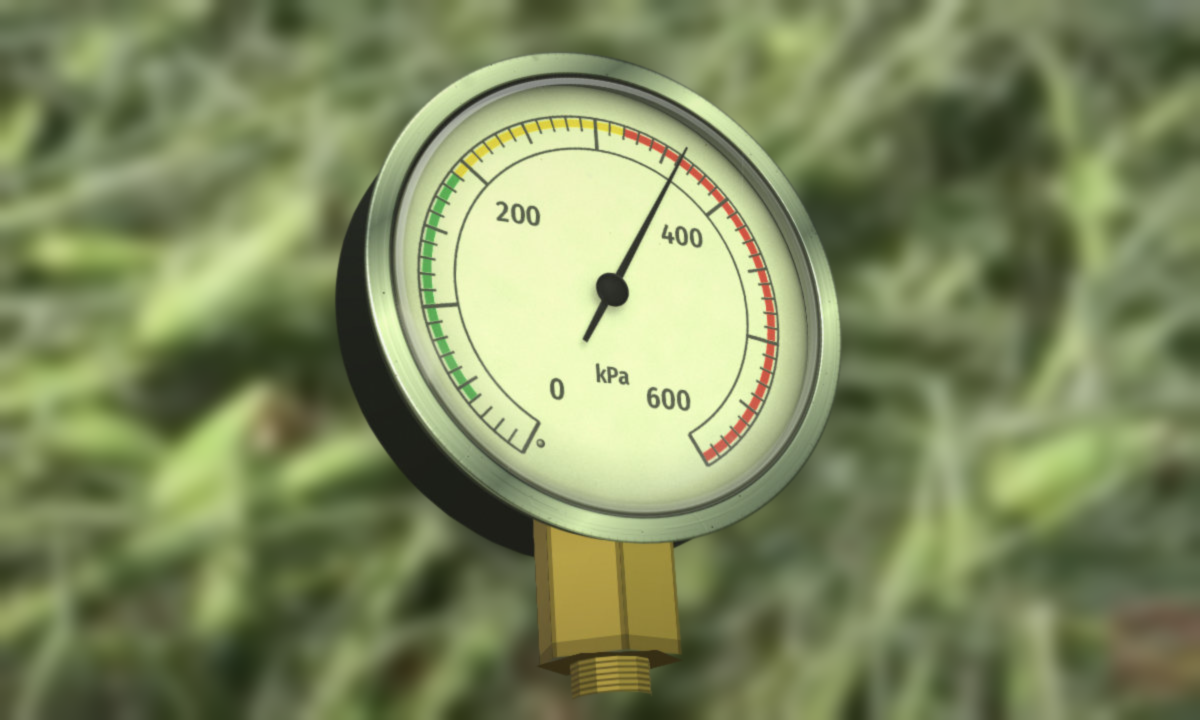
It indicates 360
